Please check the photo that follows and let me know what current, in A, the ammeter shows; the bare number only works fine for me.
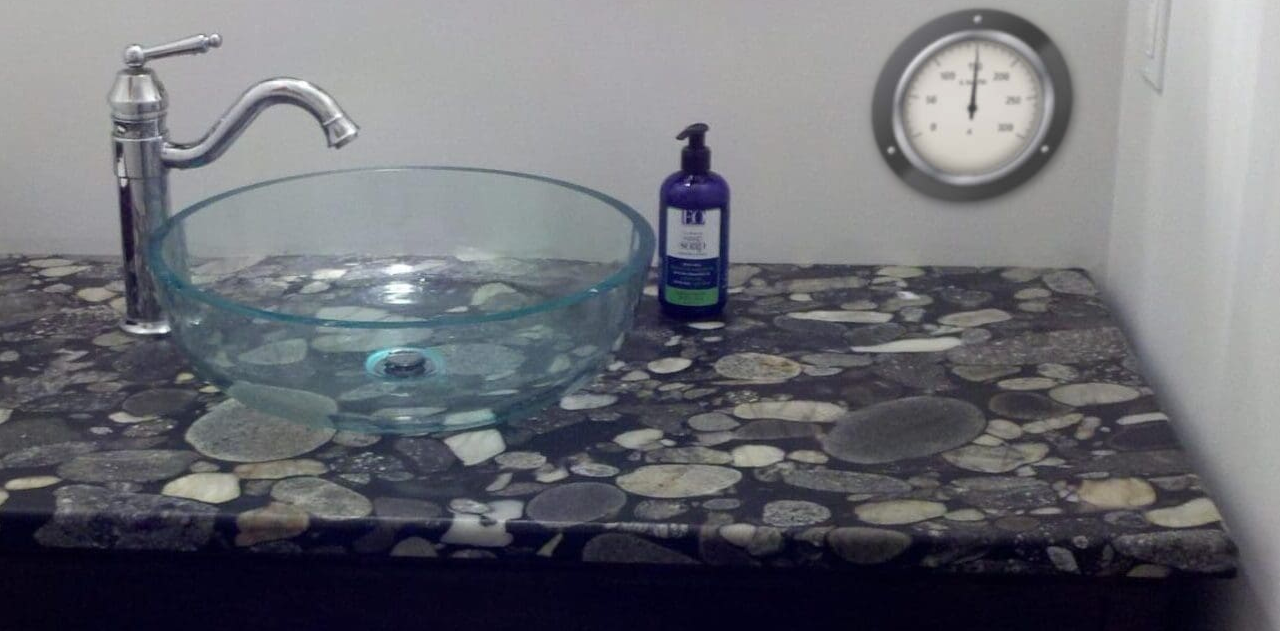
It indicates 150
